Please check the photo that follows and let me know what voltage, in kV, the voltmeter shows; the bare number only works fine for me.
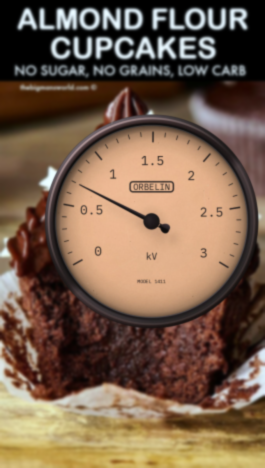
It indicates 0.7
